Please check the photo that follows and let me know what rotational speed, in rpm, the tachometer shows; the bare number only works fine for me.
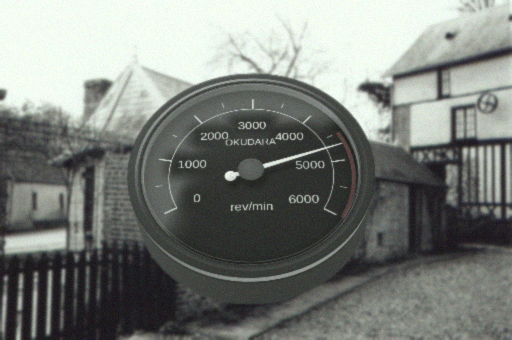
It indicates 4750
